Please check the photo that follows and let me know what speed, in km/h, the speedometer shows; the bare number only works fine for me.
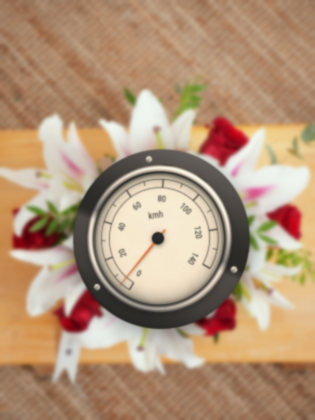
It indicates 5
